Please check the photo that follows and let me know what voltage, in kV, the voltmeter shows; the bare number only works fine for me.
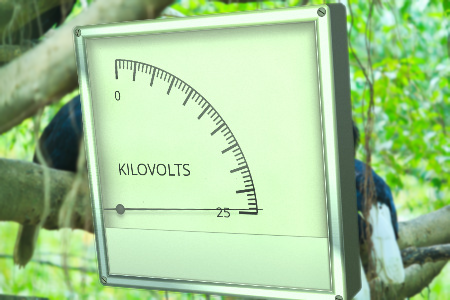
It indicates 24.5
